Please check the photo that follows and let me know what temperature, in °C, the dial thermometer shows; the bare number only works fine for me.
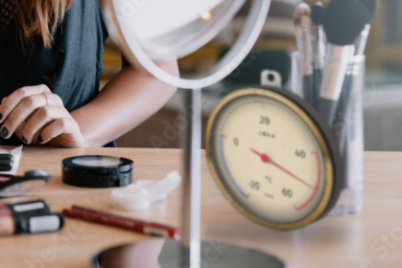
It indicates 50
